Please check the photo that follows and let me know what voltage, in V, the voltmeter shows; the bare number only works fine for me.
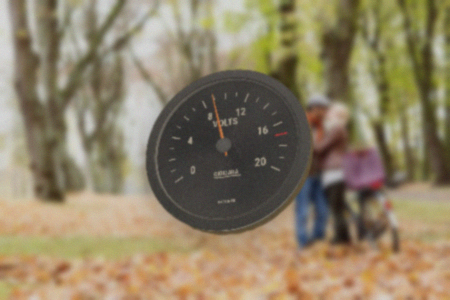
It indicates 9
